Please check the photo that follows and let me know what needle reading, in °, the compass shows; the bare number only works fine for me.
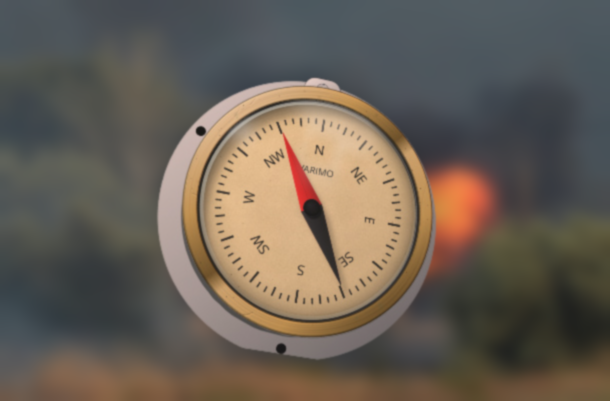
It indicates 330
